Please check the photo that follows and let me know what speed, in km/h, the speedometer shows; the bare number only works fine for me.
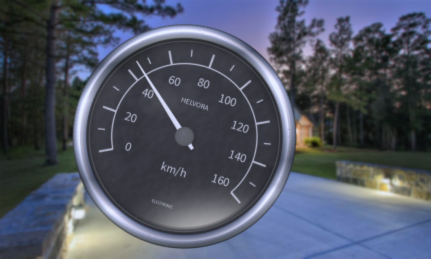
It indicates 45
